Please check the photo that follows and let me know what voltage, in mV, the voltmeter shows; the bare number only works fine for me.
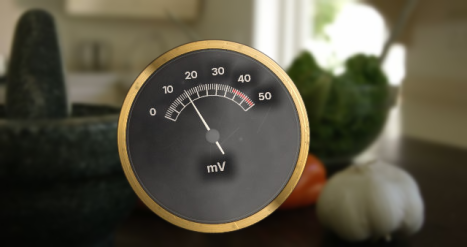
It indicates 15
